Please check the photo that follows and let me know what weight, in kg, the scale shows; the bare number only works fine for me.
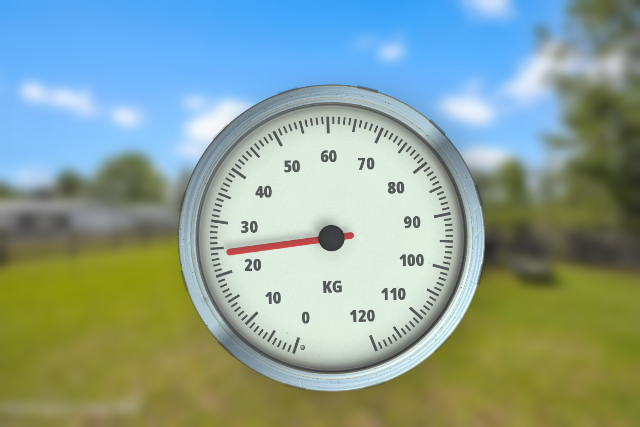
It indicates 24
